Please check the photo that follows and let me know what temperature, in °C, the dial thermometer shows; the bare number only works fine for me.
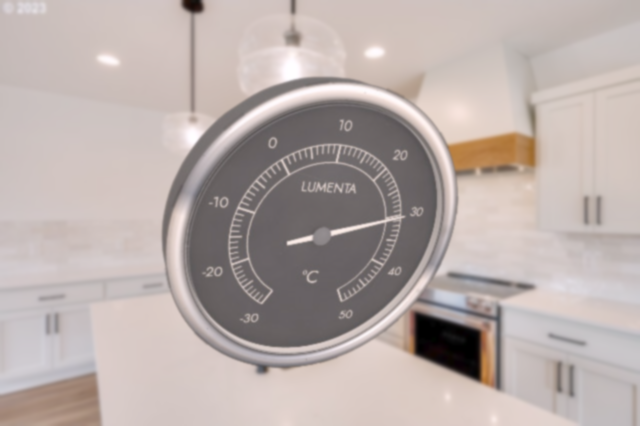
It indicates 30
